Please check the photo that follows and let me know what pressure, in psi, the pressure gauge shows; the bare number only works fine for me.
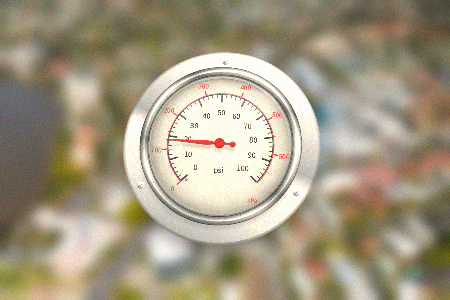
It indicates 18
